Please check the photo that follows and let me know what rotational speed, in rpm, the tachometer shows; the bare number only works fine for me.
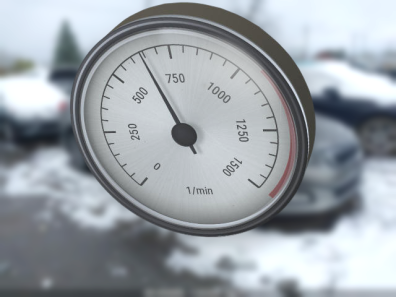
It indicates 650
